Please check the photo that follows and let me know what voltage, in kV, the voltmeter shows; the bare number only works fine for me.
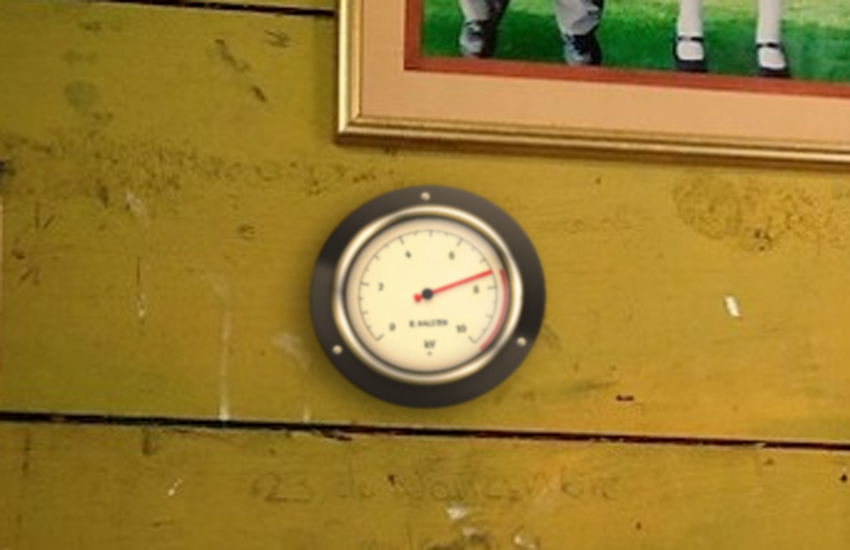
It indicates 7.5
